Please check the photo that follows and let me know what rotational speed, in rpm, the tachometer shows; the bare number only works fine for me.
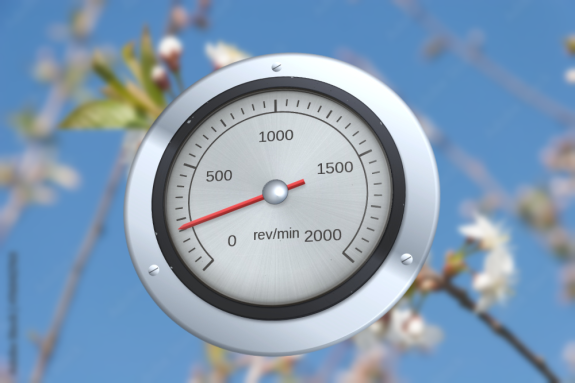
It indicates 200
